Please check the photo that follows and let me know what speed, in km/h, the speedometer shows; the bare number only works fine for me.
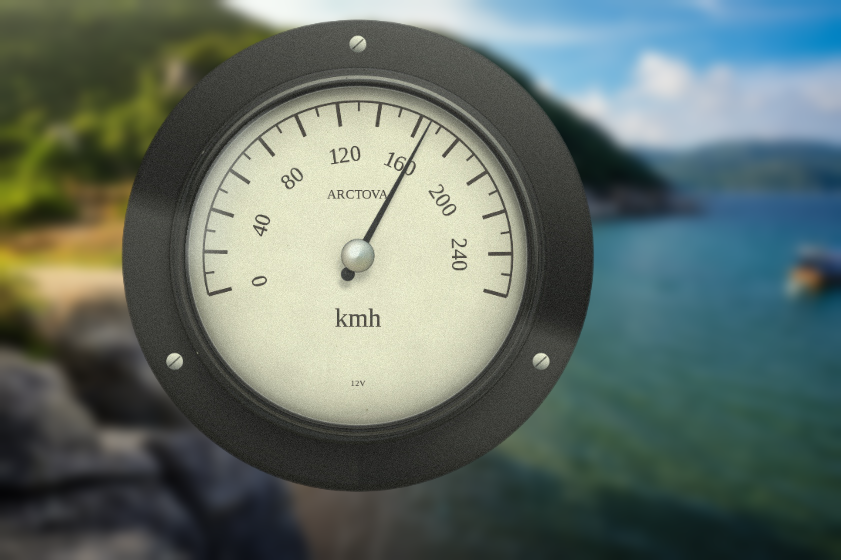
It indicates 165
